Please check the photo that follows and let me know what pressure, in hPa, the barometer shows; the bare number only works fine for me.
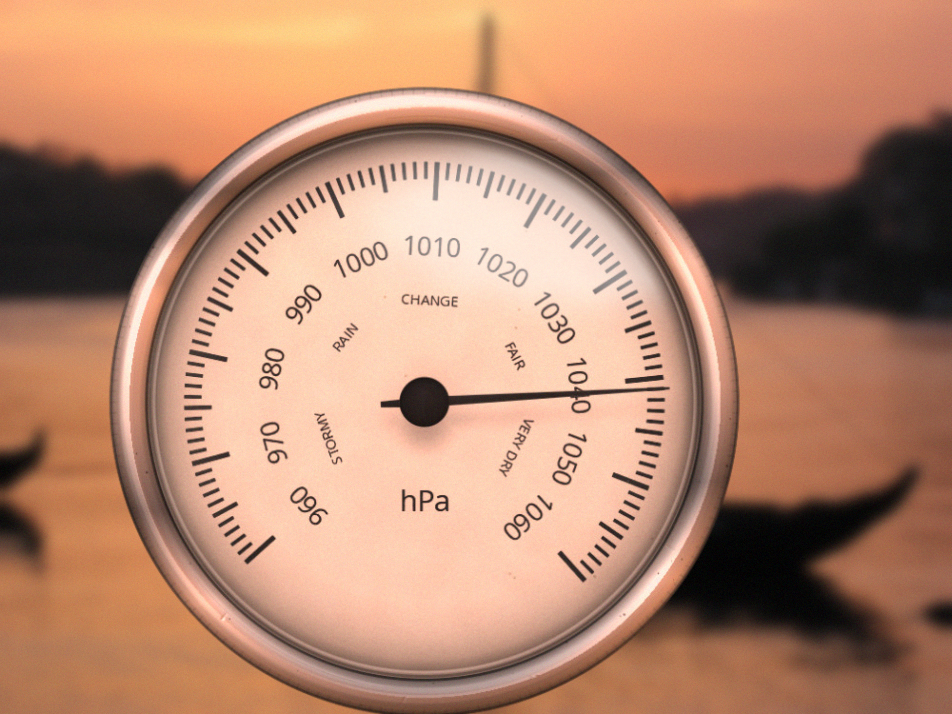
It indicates 1041
